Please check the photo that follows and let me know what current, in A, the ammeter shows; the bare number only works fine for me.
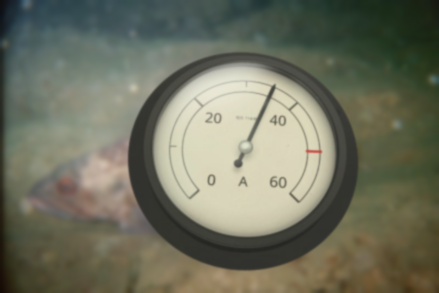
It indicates 35
